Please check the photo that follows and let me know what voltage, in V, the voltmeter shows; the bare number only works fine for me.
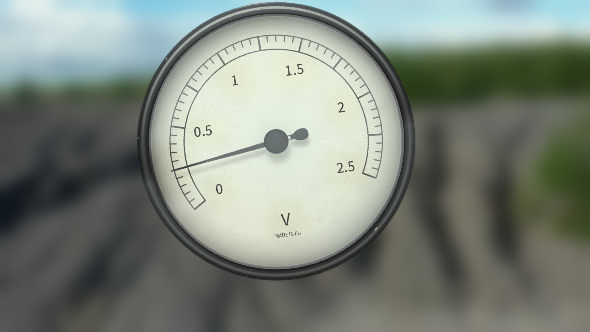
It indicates 0.25
